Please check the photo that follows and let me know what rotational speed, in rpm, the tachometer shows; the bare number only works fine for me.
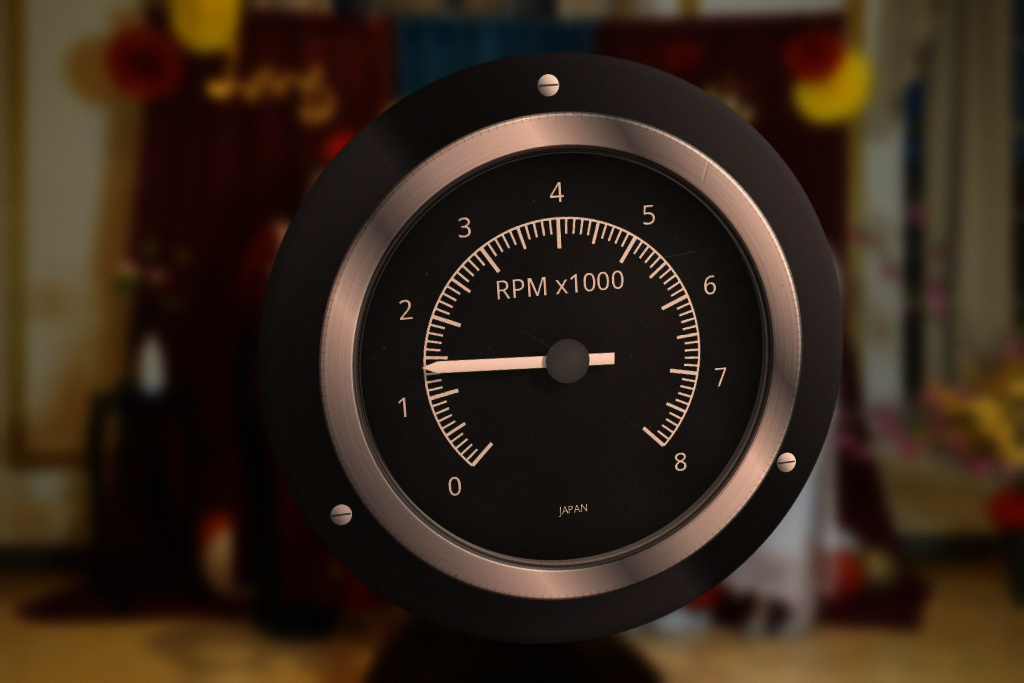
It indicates 1400
